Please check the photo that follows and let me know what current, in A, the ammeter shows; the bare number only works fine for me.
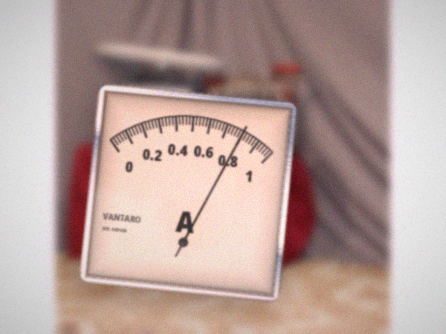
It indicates 0.8
